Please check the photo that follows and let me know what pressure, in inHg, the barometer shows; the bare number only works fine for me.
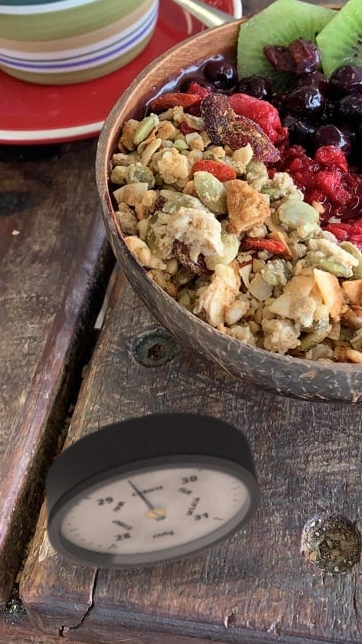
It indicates 29.4
